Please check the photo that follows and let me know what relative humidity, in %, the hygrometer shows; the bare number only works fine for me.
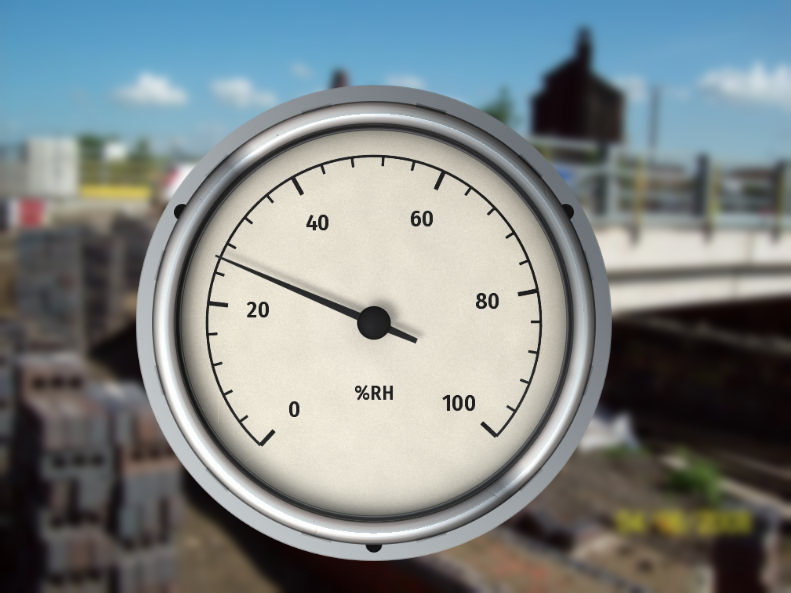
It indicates 26
